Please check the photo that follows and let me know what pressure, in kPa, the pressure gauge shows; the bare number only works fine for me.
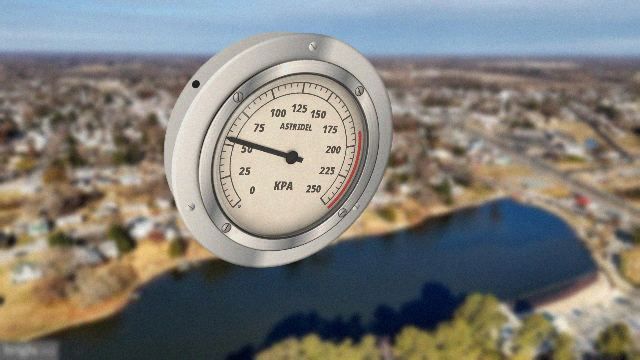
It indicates 55
